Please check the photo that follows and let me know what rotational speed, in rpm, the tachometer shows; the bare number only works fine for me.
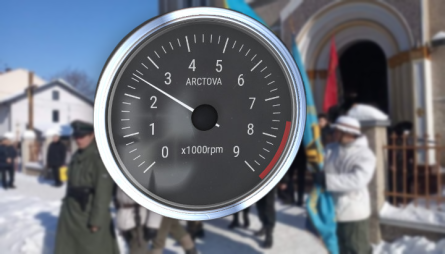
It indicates 2500
